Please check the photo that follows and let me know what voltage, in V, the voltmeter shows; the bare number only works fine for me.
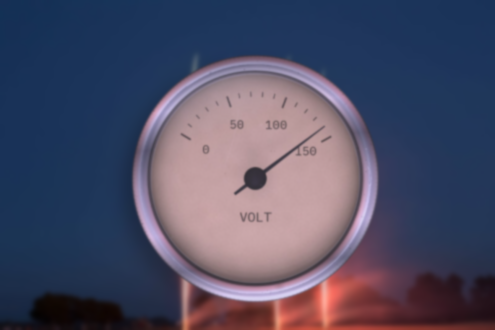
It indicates 140
